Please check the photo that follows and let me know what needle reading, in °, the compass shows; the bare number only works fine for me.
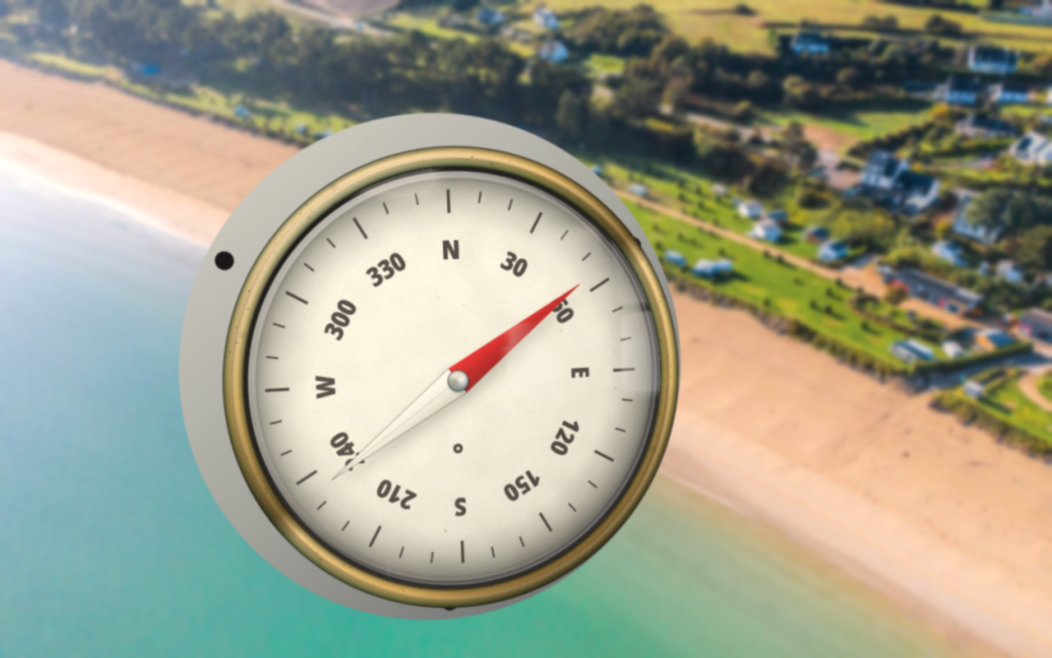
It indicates 55
